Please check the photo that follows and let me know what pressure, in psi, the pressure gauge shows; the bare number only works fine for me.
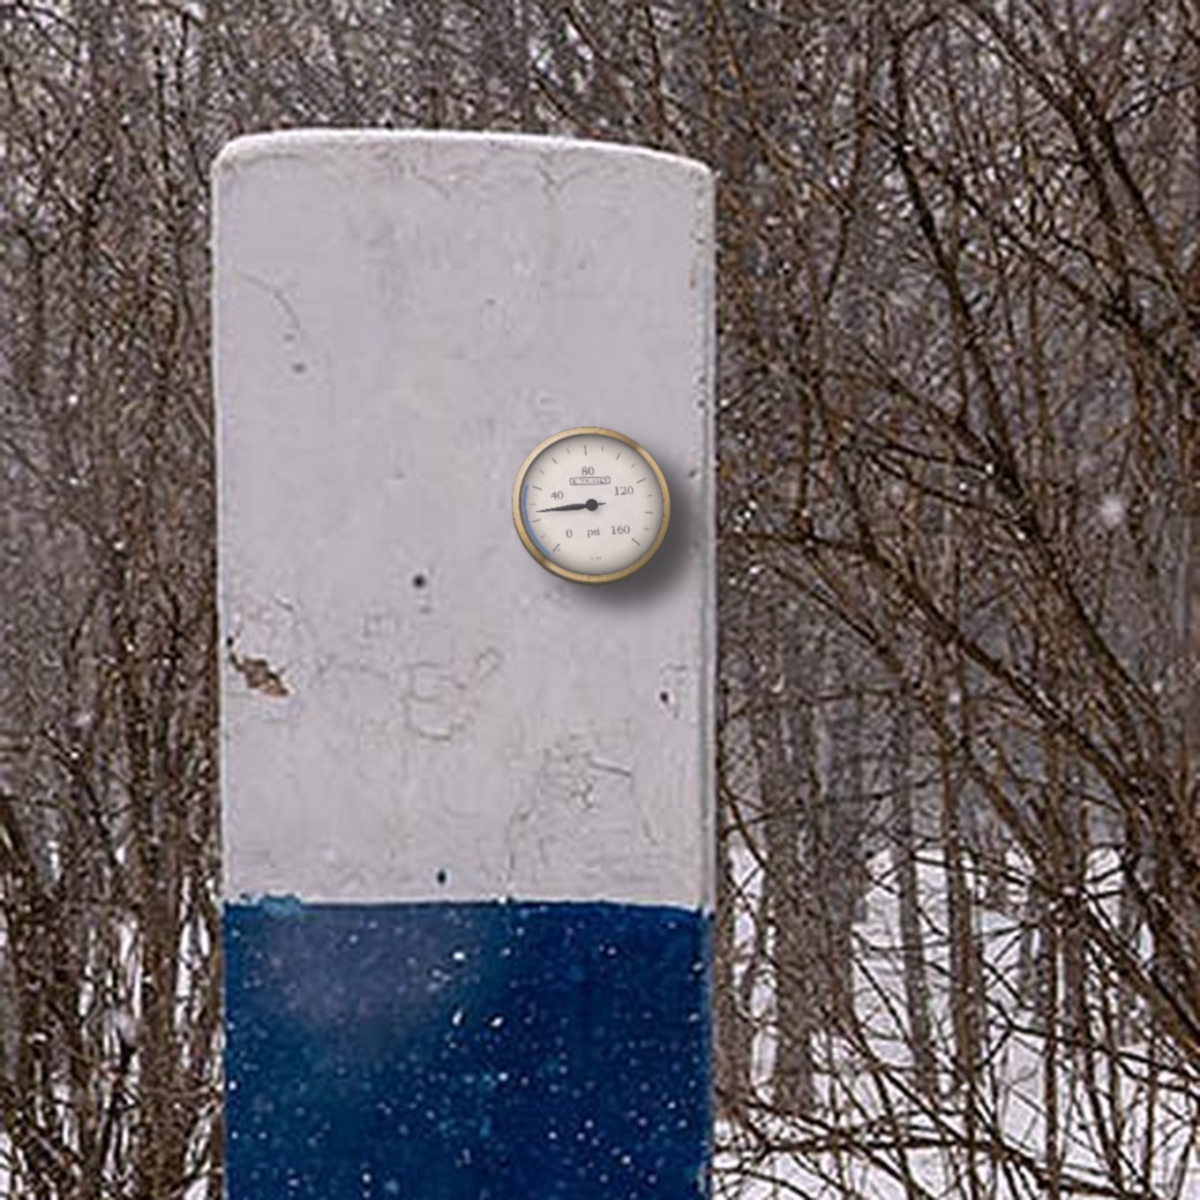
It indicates 25
